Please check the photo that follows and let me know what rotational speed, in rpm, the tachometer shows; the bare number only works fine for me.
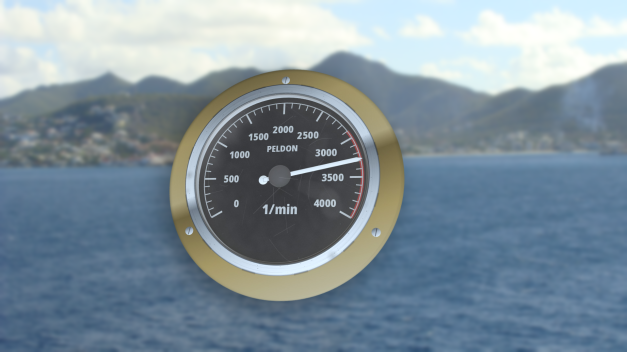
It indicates 3300
